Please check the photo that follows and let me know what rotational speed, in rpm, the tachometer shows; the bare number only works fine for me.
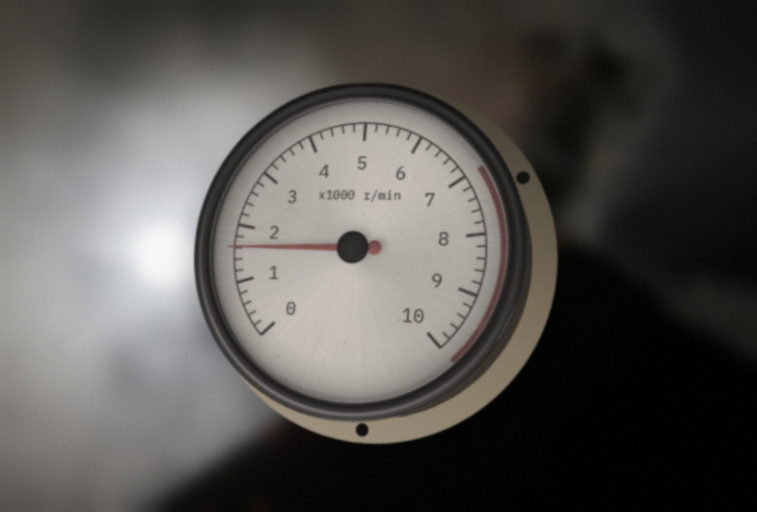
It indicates 1600
